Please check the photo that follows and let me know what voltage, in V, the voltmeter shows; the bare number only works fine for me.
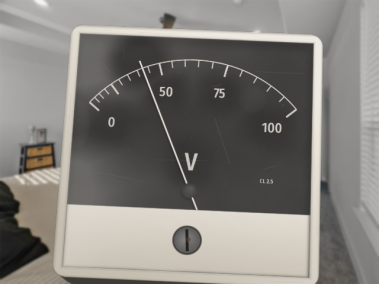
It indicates 42.5
